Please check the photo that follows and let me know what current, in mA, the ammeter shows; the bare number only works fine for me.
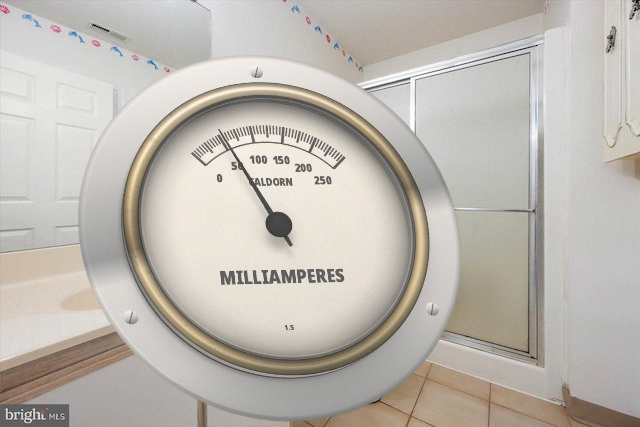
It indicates 50
